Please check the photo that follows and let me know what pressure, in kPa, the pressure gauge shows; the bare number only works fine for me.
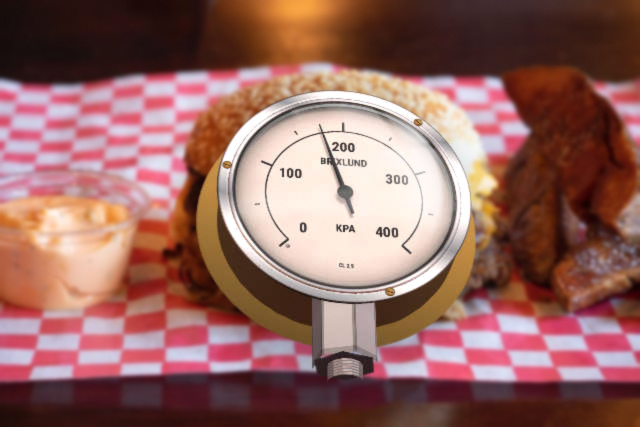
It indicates 175
